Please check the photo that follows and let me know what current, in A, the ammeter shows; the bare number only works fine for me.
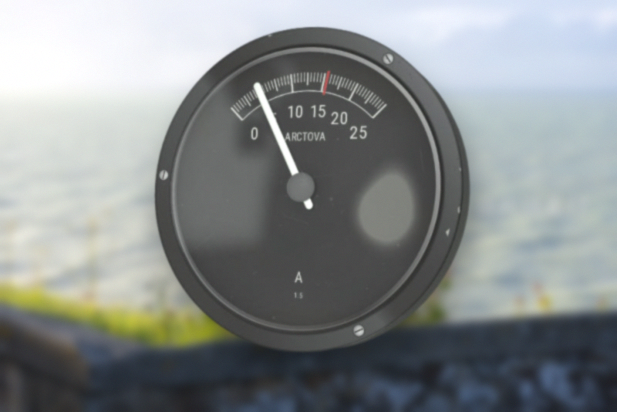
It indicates 5
